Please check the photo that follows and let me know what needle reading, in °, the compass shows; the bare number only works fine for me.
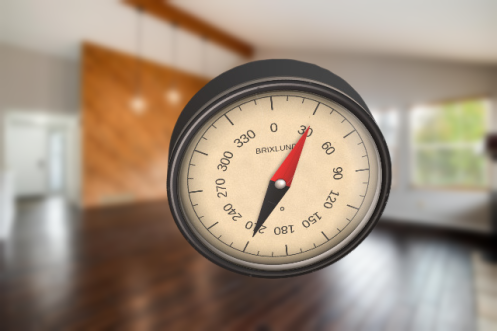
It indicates 30
